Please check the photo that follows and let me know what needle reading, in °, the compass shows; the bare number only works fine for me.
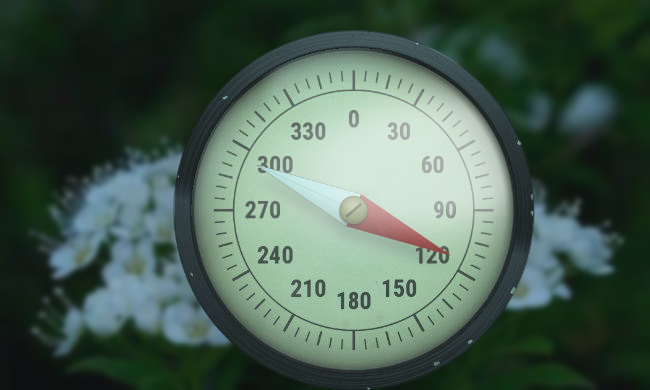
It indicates 115
